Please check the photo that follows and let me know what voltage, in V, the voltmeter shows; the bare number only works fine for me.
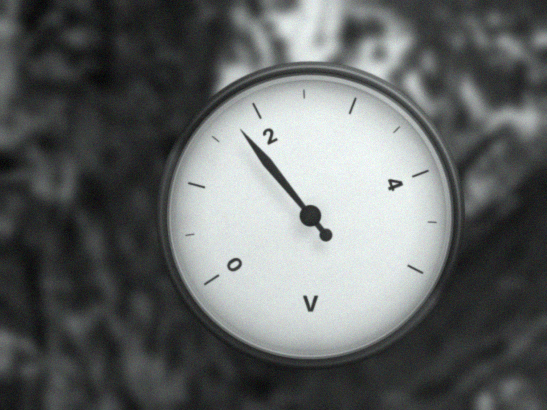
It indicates 1.75
